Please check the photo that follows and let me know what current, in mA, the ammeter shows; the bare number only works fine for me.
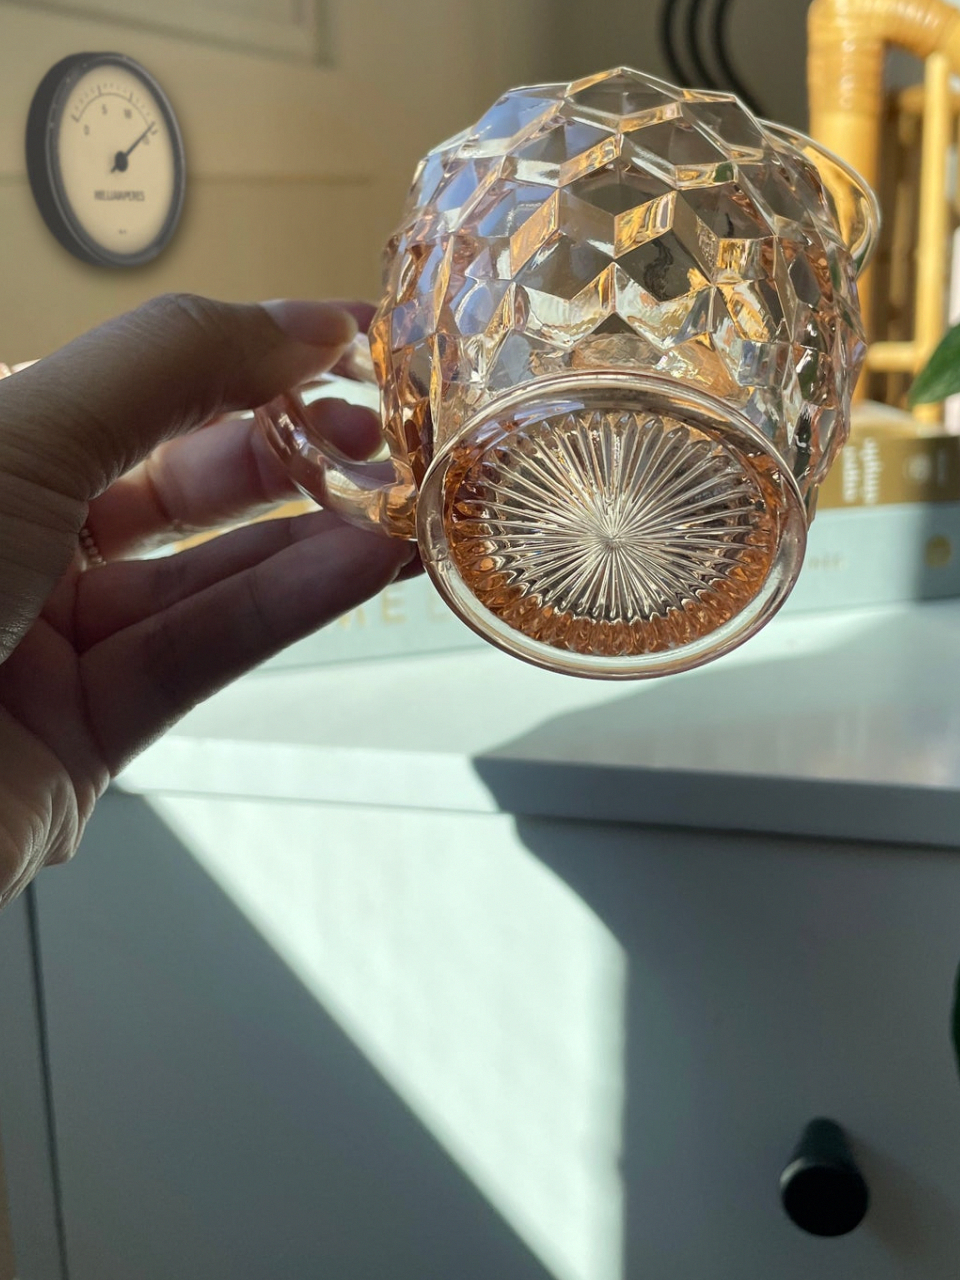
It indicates 14
